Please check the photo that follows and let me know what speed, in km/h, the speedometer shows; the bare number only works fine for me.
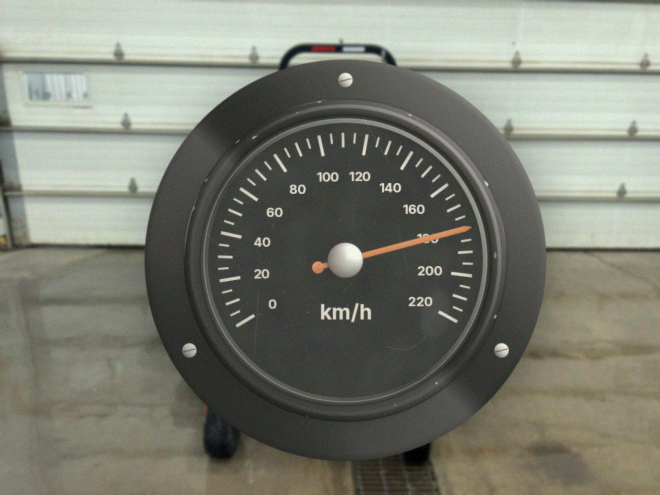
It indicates 180
